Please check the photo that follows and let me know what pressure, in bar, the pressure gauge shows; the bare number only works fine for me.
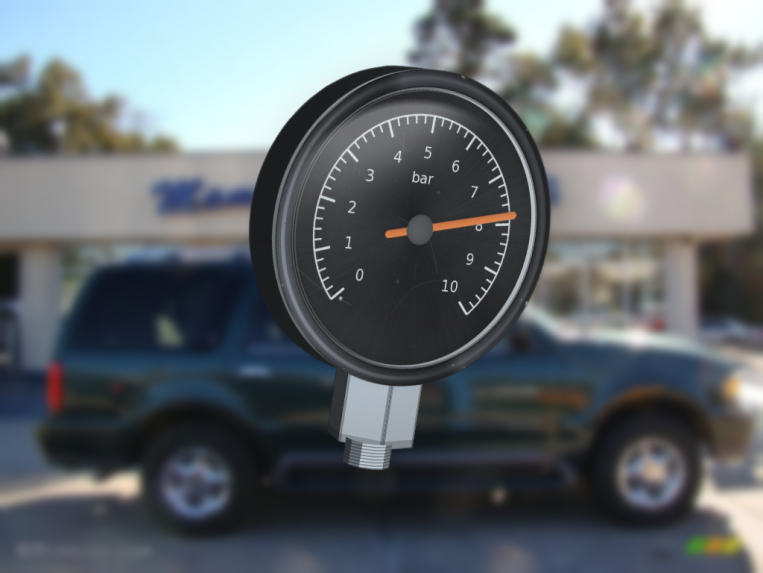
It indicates 7.8
